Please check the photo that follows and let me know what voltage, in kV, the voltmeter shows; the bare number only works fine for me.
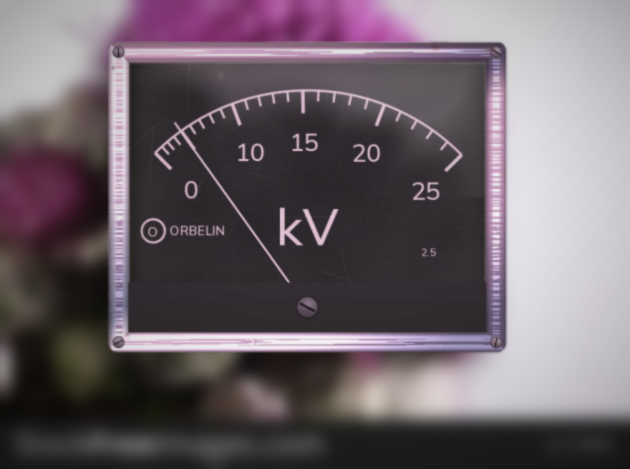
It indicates 5
